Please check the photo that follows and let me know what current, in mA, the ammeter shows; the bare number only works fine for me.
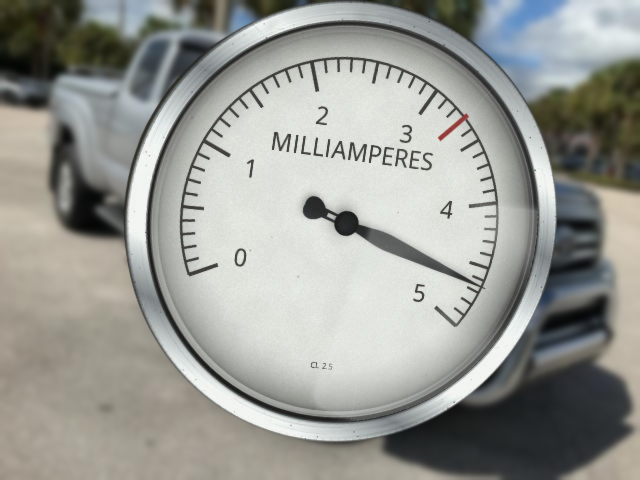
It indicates 4.65
